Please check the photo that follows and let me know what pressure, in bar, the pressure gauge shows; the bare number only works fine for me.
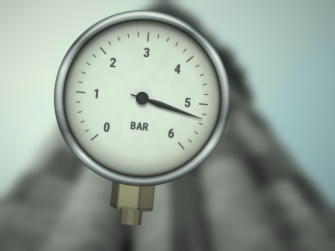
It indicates 5.3
